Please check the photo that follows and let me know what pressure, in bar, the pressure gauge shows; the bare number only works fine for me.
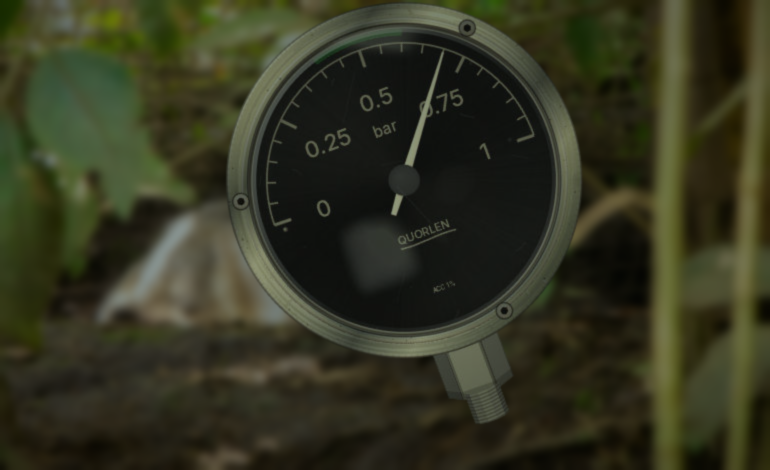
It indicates 0.7
